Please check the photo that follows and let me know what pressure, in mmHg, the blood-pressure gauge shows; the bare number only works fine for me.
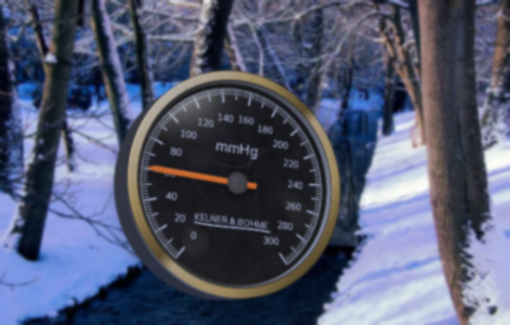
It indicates 60
